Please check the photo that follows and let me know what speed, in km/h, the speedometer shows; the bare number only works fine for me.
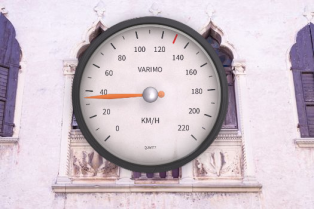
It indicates 35
